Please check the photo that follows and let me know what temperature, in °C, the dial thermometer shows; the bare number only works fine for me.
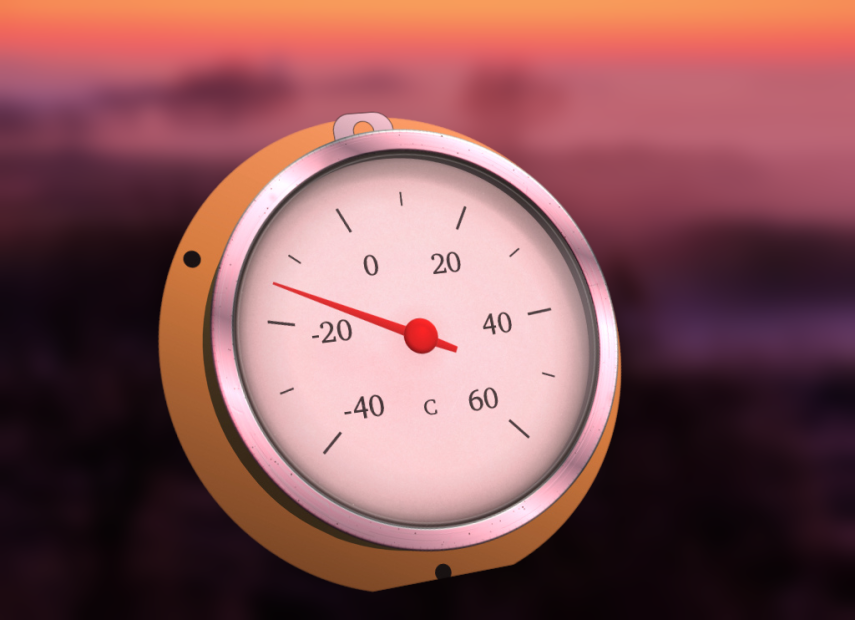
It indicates -15
